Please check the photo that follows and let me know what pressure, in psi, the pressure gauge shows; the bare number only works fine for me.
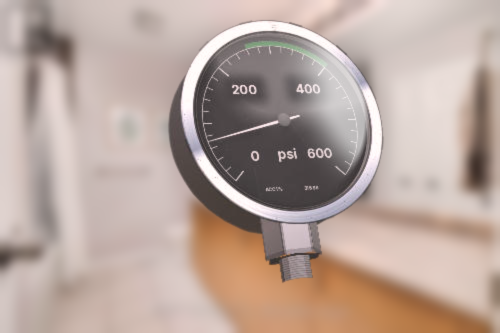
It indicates 70
